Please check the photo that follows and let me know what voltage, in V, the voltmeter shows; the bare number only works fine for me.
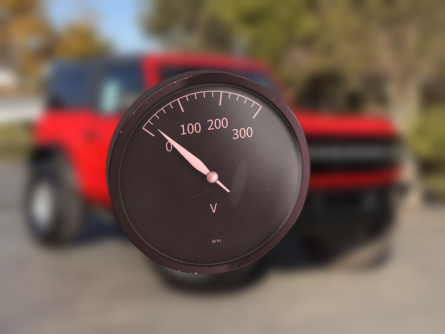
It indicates 20
